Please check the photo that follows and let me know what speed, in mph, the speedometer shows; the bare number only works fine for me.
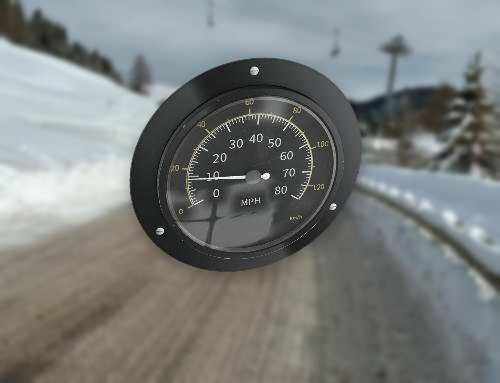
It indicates 10
